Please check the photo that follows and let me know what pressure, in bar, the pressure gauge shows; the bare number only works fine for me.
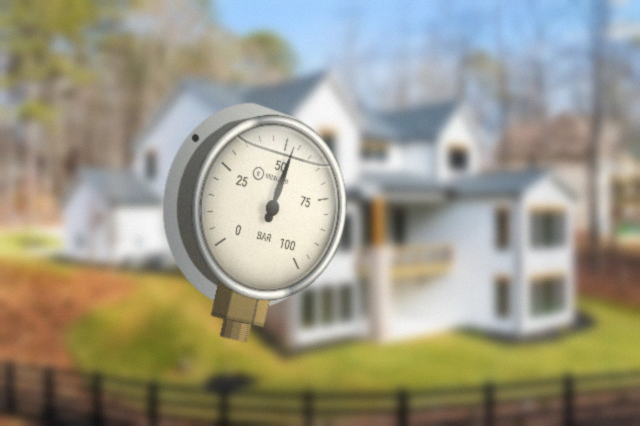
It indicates 52.5
